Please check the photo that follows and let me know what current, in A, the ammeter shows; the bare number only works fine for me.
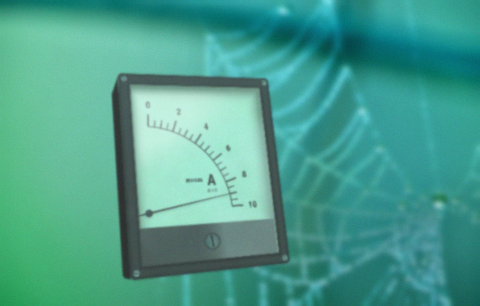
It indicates 9
